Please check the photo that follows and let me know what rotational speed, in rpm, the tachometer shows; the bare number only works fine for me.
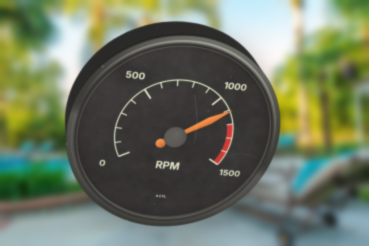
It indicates 1100
